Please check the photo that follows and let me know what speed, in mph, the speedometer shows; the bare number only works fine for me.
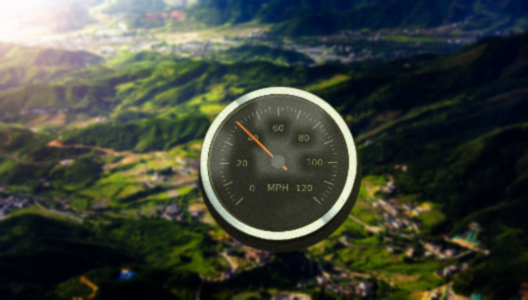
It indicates 40
